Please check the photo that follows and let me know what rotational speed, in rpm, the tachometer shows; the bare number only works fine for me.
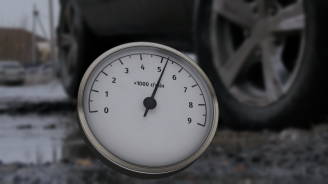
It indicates 5250
